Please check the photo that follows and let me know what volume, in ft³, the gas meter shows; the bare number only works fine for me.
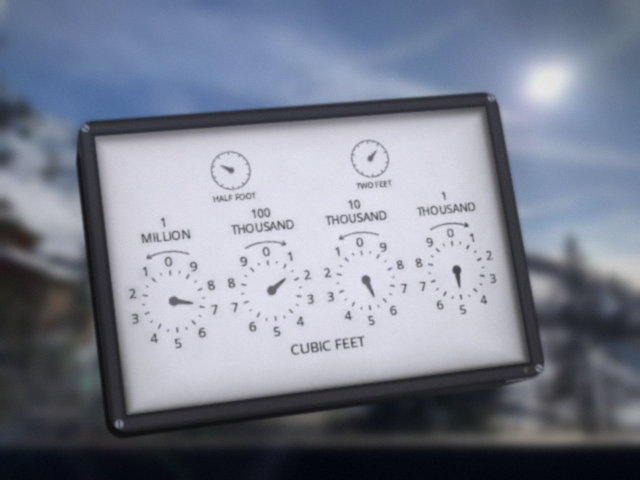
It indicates 715500
